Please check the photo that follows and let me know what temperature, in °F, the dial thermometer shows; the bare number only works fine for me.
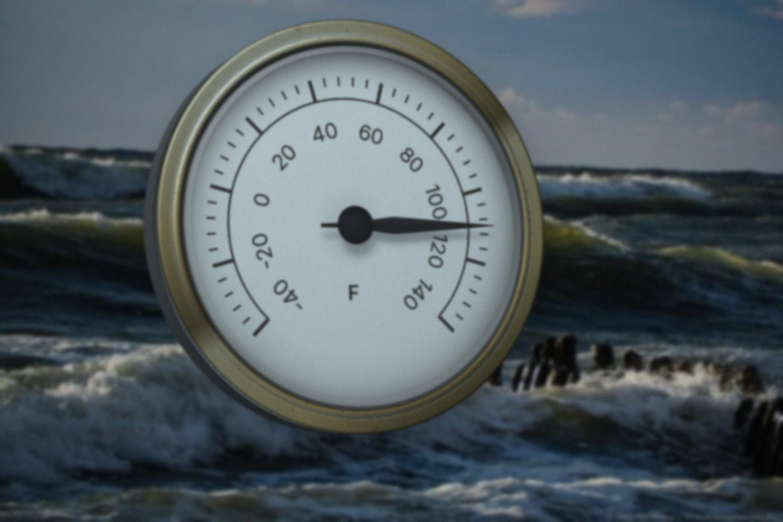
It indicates 110
